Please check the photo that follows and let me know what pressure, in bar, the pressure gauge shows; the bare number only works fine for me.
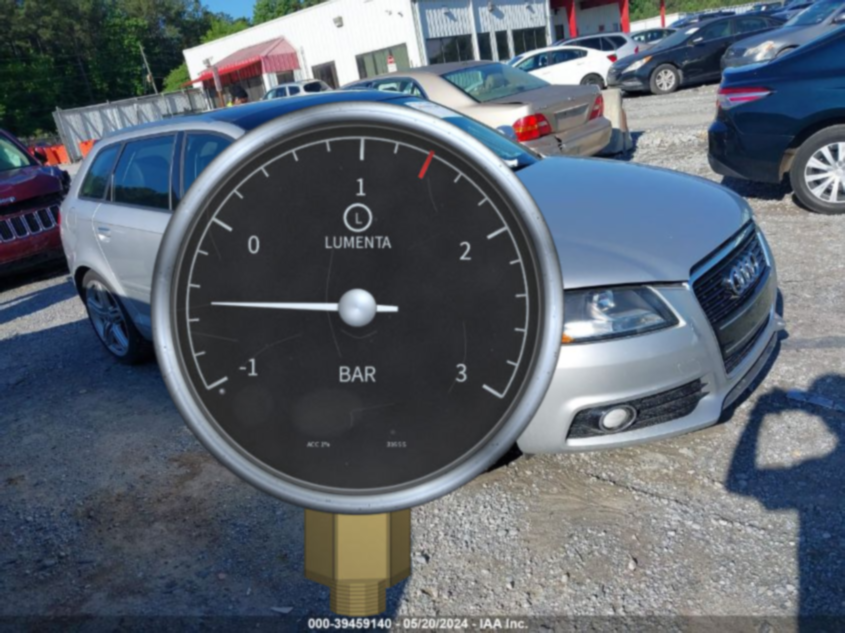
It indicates -0.5
